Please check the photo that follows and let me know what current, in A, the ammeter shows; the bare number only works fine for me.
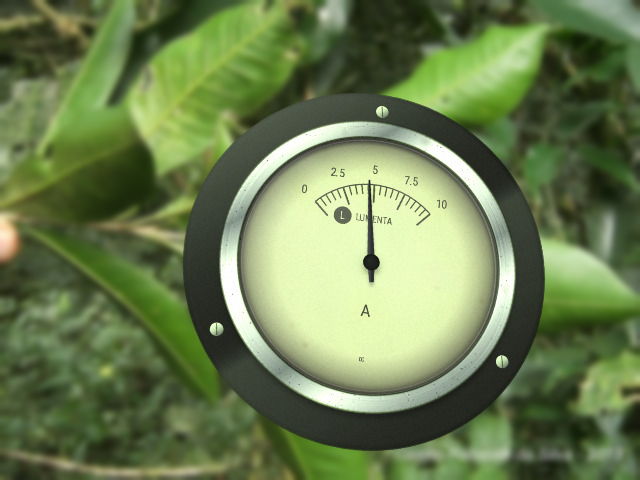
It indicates 4.5
